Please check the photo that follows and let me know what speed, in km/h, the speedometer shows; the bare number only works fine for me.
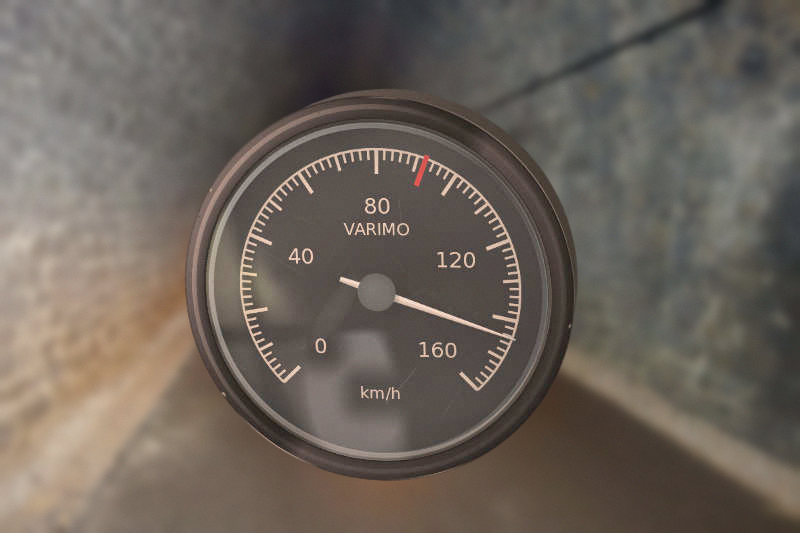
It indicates 144
